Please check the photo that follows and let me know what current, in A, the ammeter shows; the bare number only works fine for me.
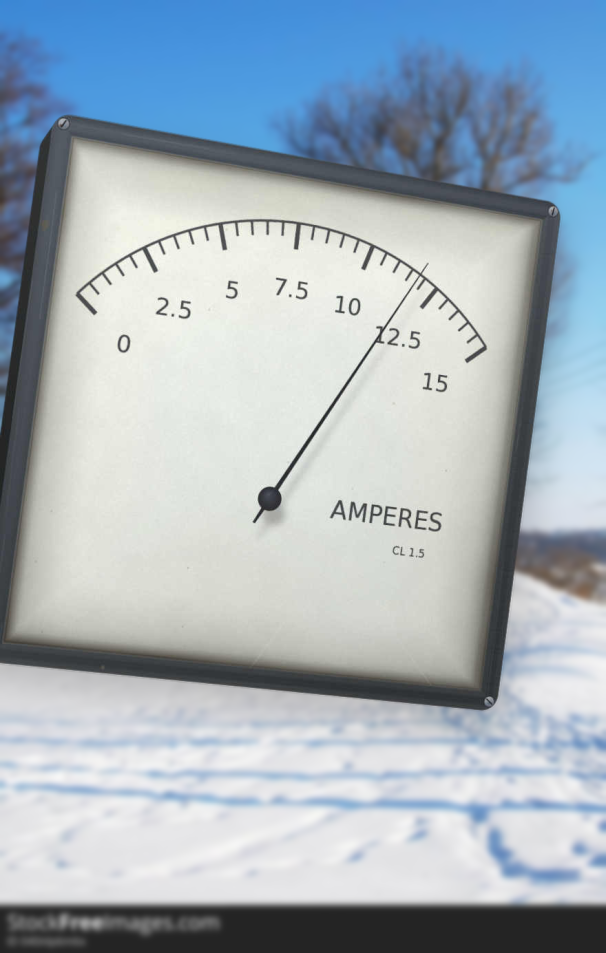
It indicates 11.75
